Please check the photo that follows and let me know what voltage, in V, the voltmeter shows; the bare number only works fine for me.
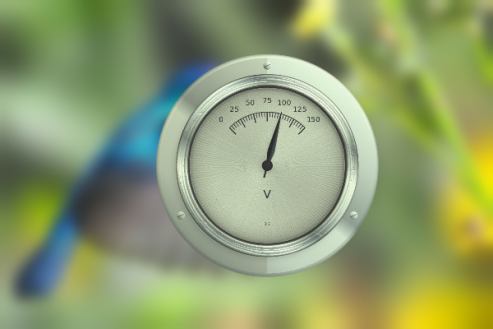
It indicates 100
